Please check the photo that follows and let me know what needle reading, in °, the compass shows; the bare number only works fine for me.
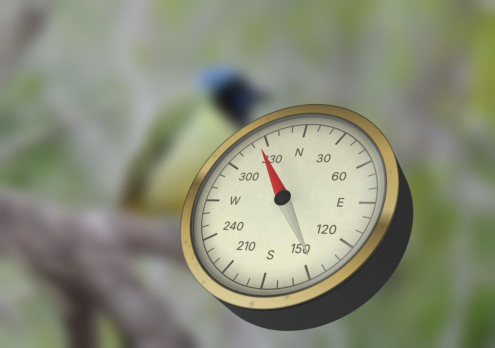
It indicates 325
